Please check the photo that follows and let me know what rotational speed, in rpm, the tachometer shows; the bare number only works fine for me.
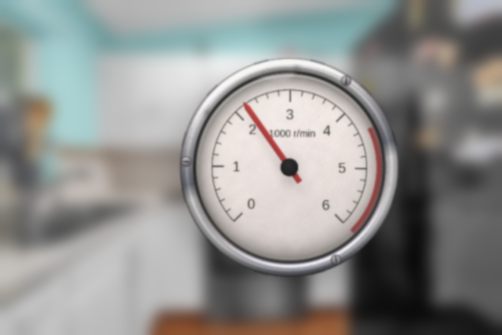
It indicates 2200
